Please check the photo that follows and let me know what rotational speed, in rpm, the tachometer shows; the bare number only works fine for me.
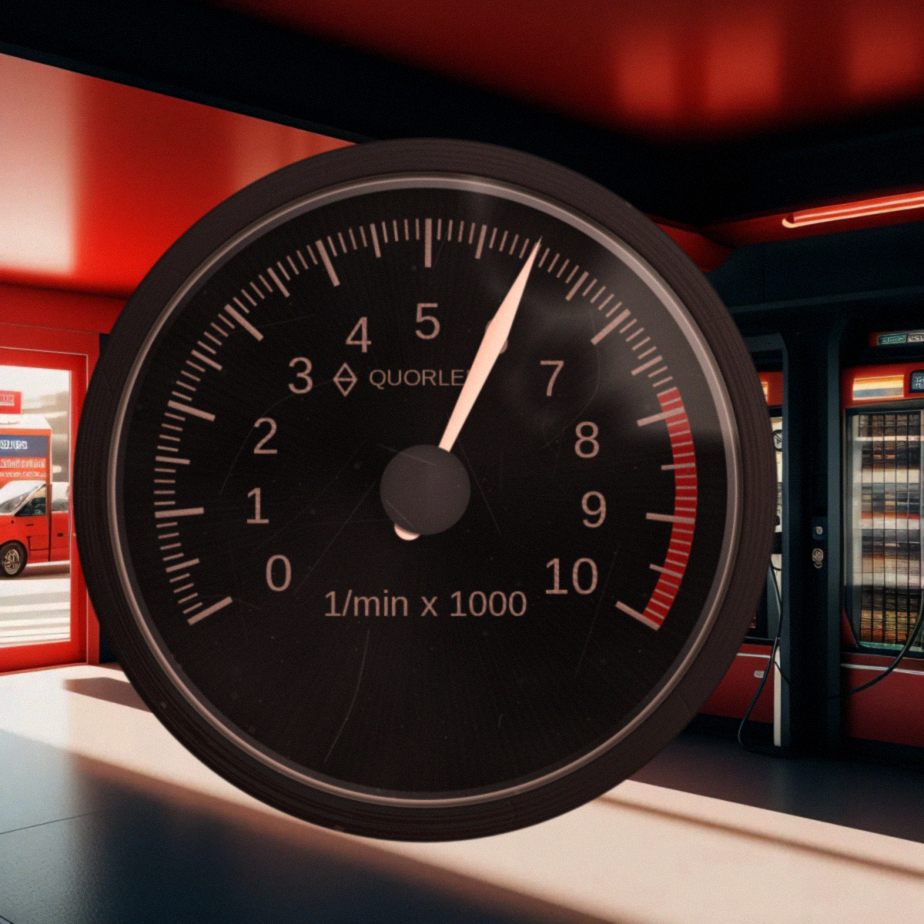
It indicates 6000
